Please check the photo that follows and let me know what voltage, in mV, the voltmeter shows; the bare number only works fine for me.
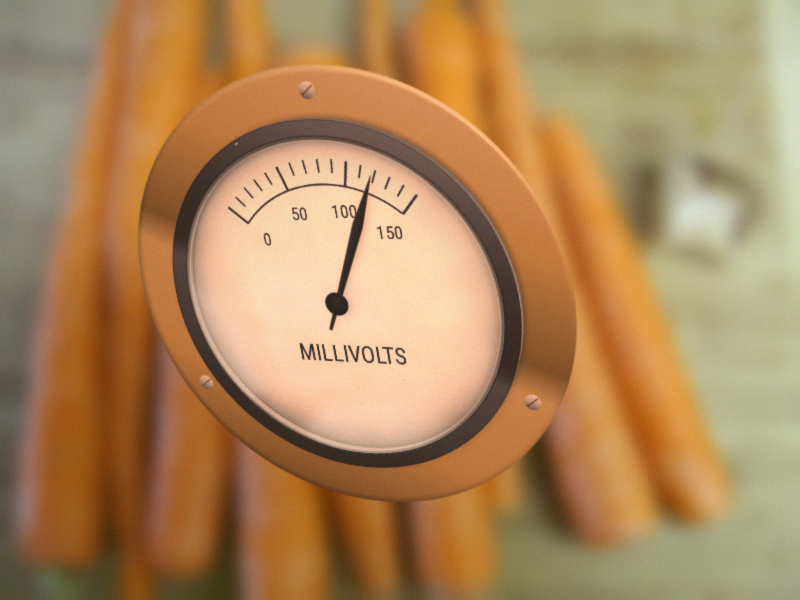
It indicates 120
